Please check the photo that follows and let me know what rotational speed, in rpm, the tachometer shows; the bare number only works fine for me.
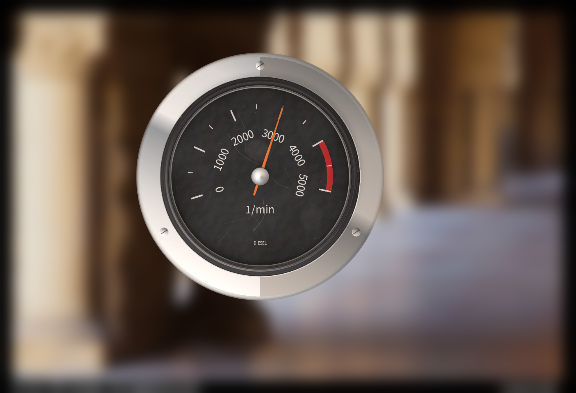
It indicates 3000
